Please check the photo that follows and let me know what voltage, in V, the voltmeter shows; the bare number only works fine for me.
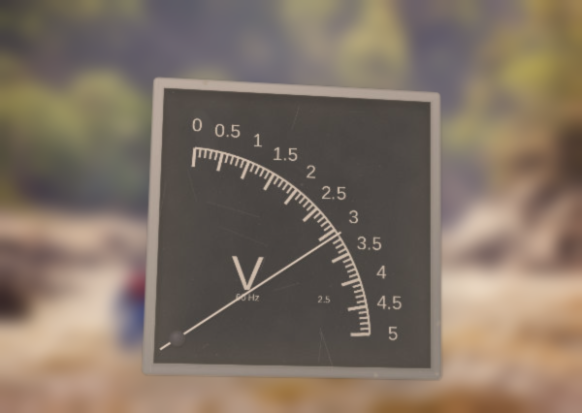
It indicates 3.1
